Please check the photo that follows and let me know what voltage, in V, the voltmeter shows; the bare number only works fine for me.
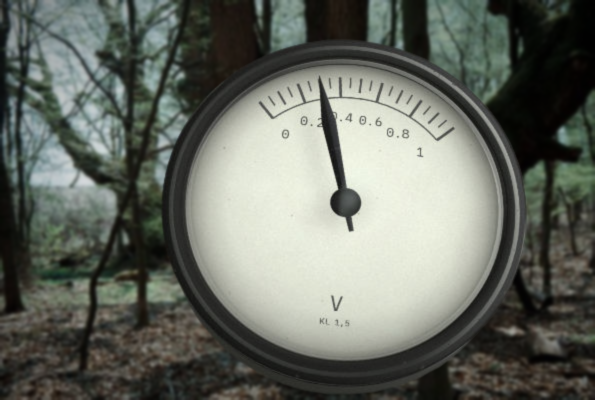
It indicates 0.3
